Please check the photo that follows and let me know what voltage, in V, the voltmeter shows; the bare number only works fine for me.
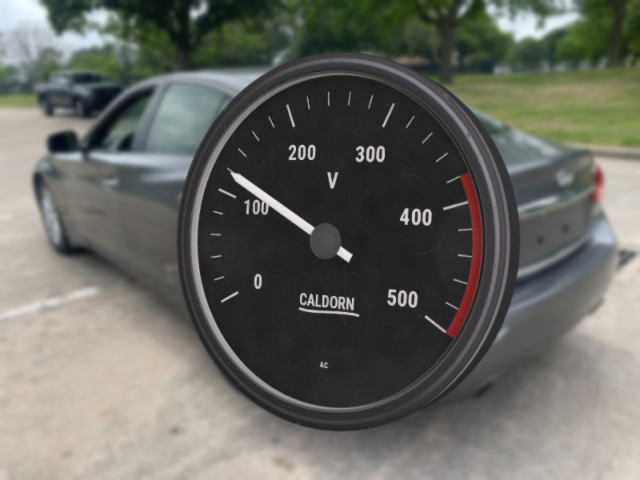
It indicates 120
